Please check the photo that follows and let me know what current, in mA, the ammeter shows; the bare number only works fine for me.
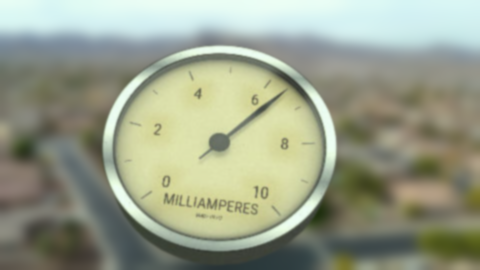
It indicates 6.5
